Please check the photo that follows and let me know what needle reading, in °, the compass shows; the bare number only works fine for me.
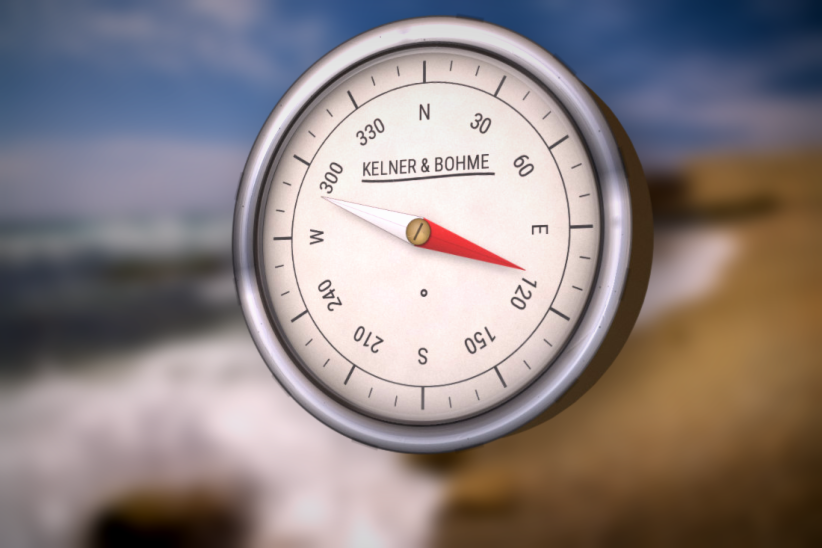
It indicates 110
